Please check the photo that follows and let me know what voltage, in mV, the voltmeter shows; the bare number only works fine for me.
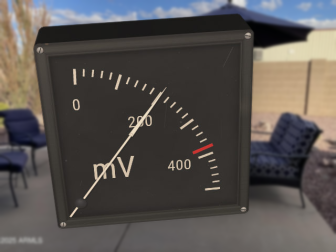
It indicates 200
